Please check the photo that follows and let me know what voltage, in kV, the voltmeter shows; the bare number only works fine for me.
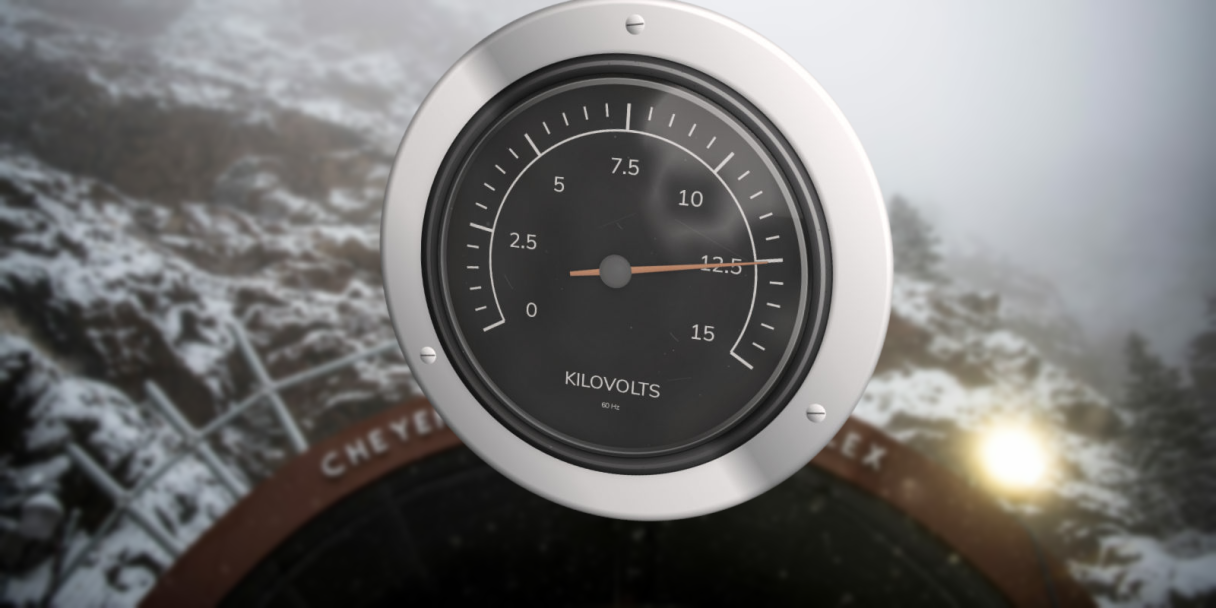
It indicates 12.5
